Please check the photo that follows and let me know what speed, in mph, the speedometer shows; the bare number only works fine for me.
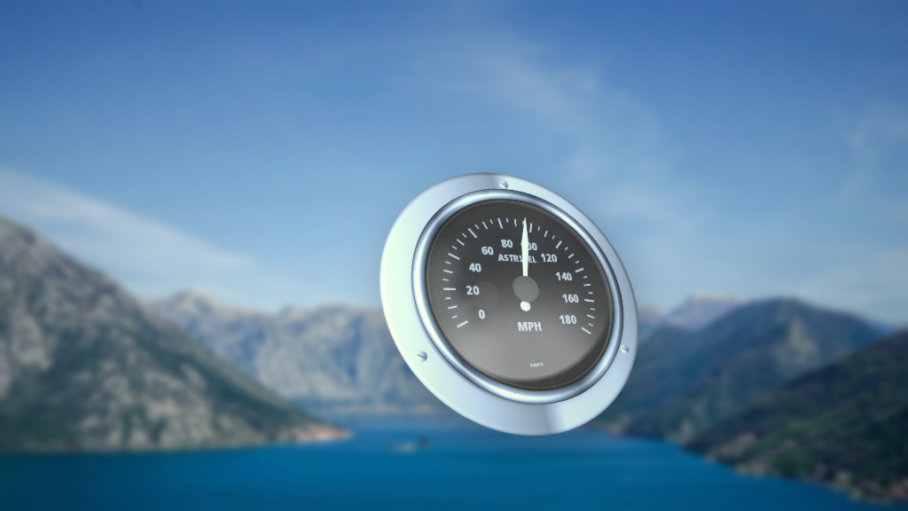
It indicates 95
